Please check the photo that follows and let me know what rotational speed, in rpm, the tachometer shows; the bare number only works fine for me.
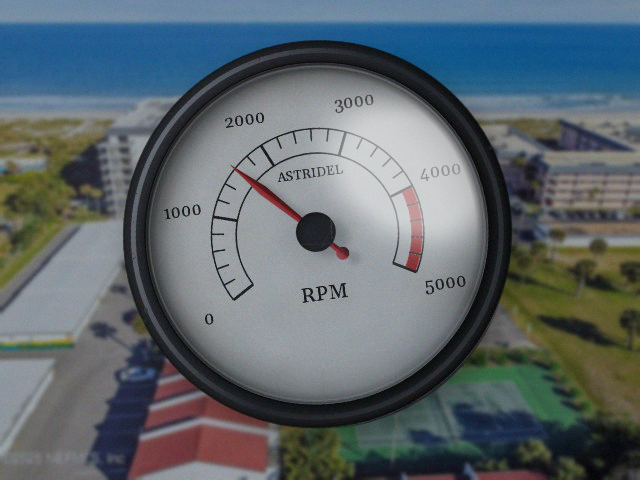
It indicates 1600
